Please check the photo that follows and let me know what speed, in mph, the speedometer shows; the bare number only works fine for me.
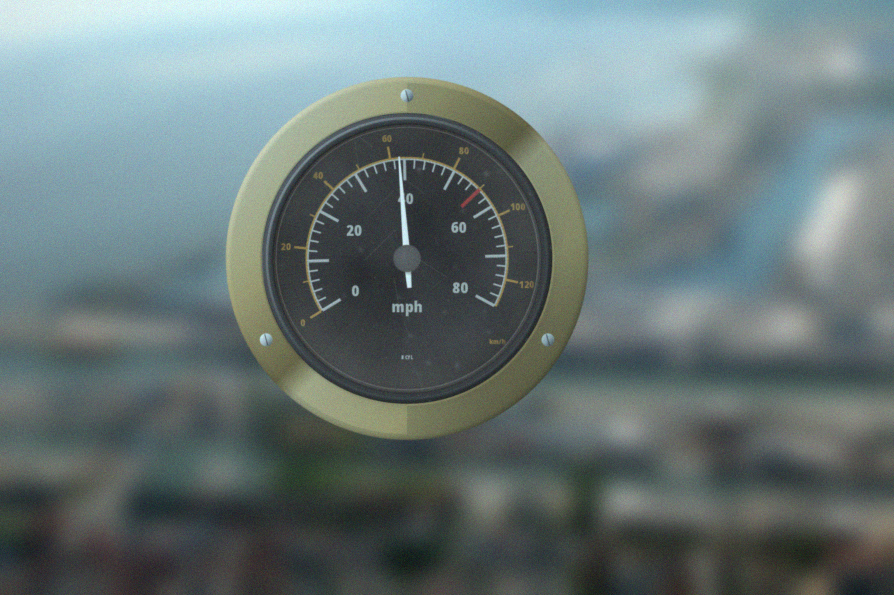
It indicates 39
